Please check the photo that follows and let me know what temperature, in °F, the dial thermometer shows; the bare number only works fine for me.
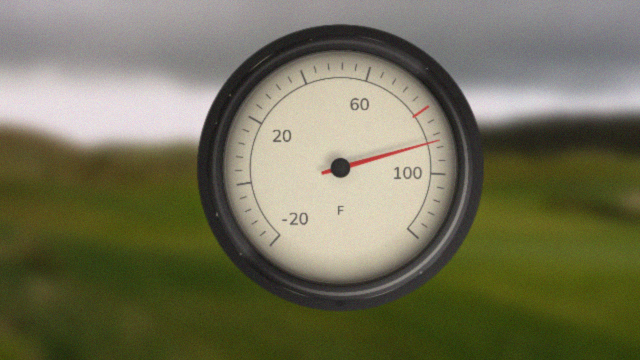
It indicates 90
